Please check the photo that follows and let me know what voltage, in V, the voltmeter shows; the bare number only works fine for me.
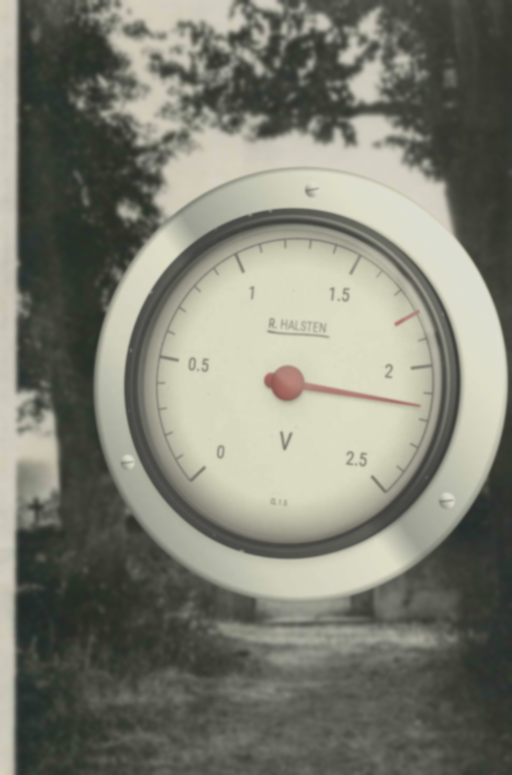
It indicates 2.15
